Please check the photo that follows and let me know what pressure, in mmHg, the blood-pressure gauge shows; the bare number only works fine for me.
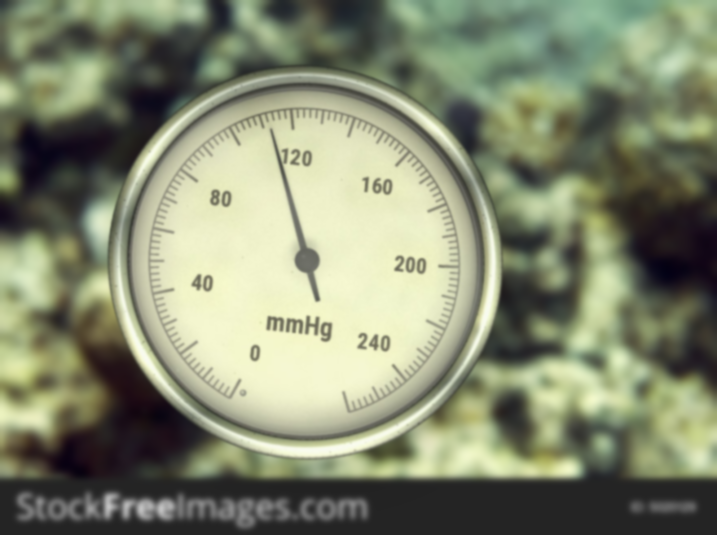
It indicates 112
